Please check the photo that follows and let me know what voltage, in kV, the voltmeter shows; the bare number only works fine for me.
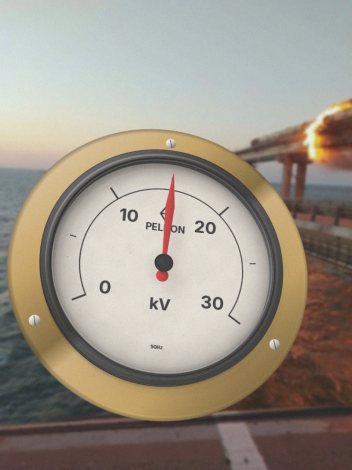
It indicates 15
